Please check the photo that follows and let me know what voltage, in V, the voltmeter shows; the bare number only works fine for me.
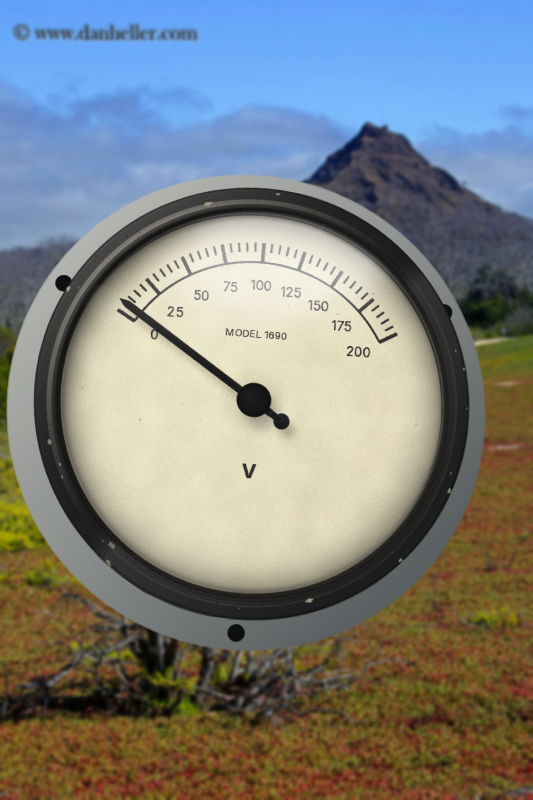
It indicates 5
